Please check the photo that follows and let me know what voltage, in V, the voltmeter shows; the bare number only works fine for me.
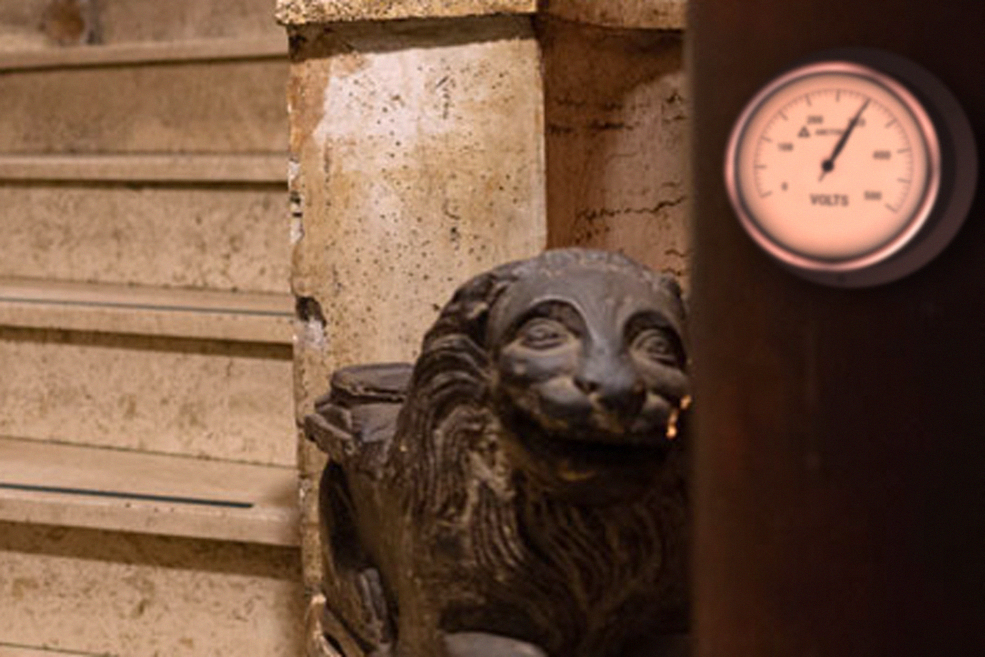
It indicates 300
